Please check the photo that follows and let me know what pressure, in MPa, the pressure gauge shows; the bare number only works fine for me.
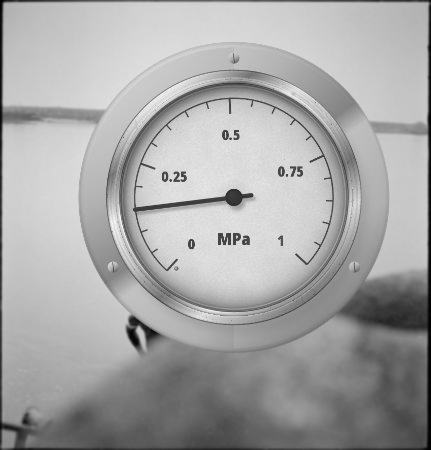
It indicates 0.15
